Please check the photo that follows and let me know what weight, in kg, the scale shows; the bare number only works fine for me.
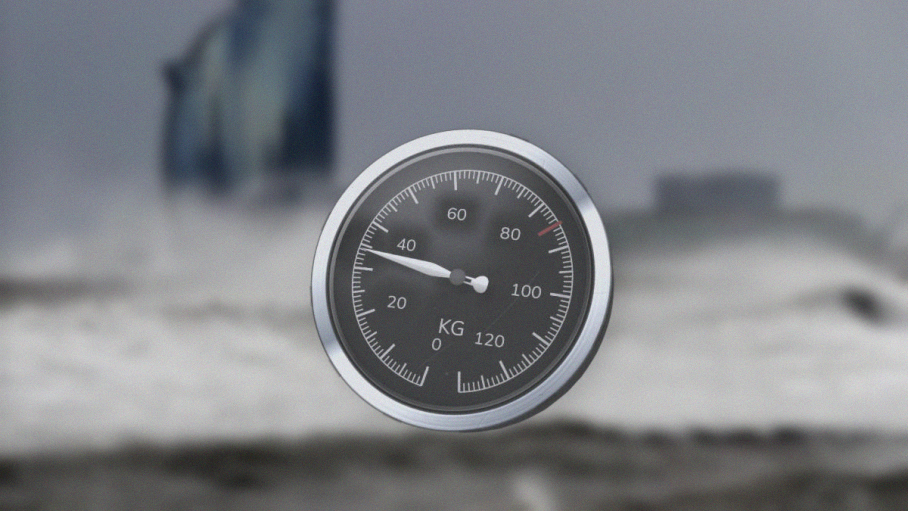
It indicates 34
